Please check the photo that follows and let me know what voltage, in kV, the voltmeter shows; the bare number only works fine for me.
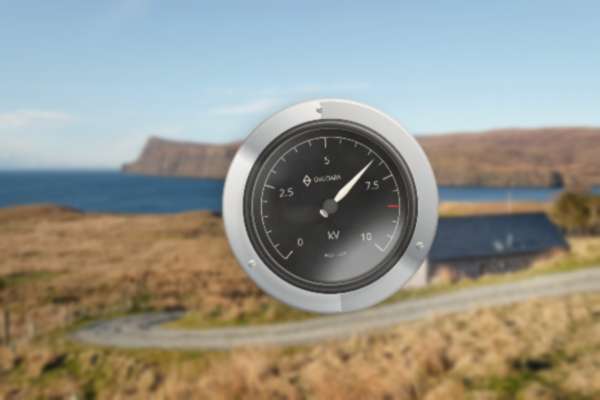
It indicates 6.75
